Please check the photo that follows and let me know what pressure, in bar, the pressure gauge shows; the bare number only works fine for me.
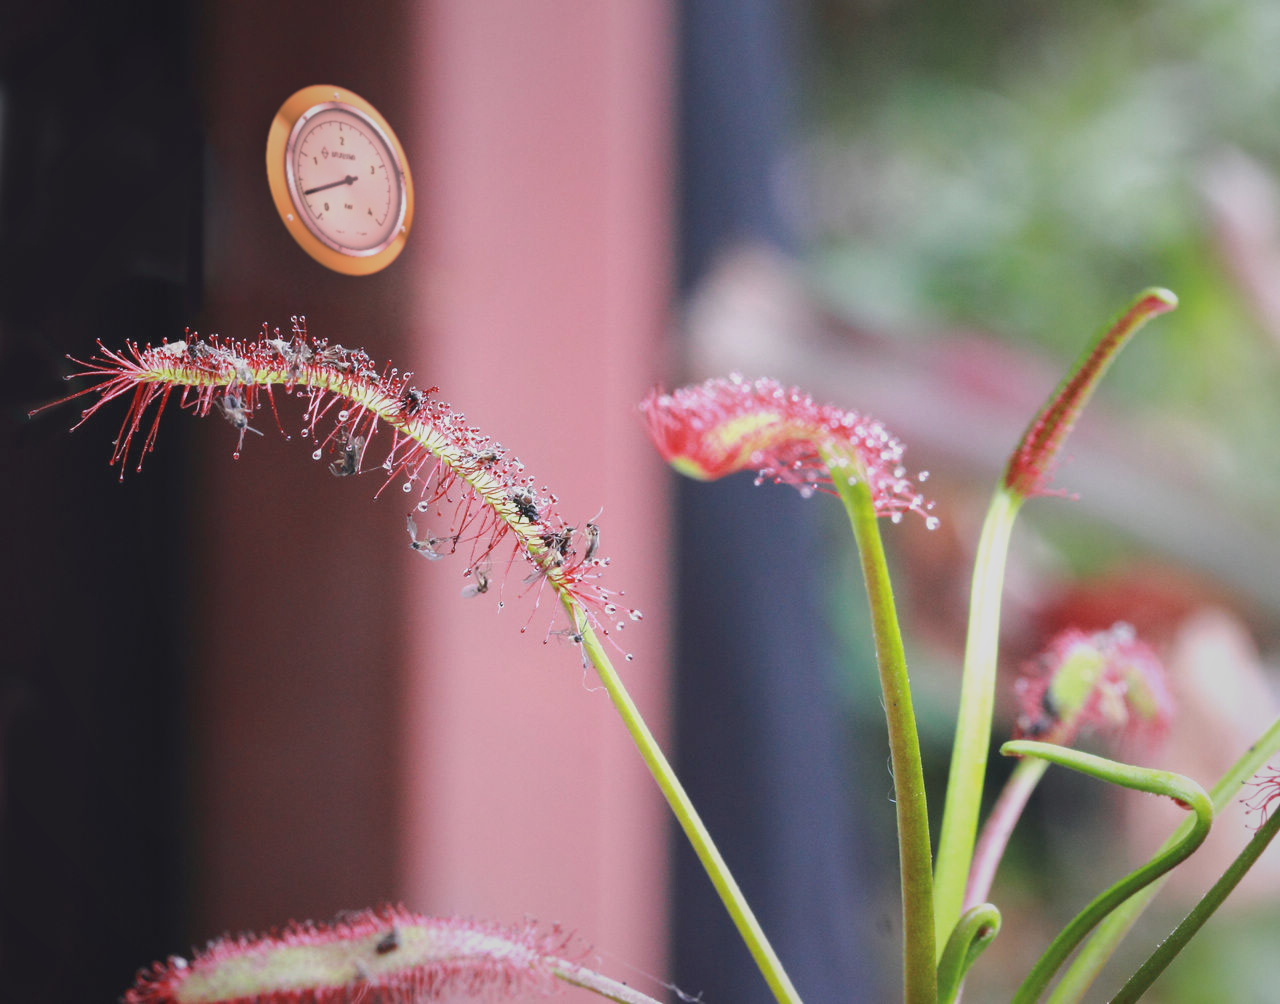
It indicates 0.4
